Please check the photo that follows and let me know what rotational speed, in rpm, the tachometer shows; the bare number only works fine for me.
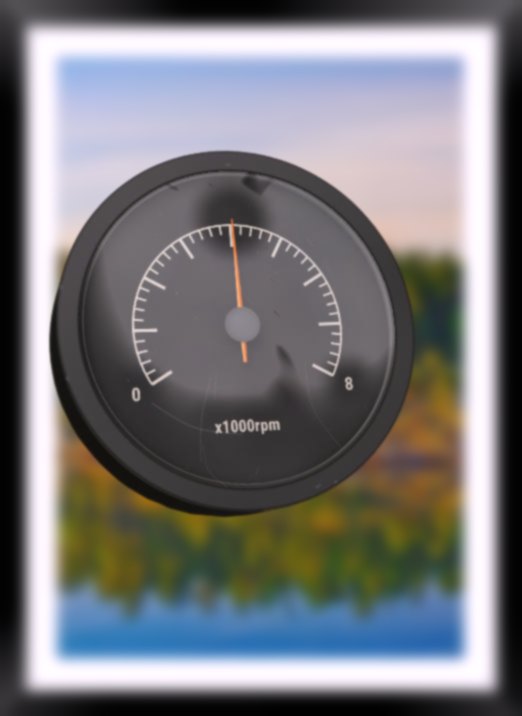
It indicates 4000
